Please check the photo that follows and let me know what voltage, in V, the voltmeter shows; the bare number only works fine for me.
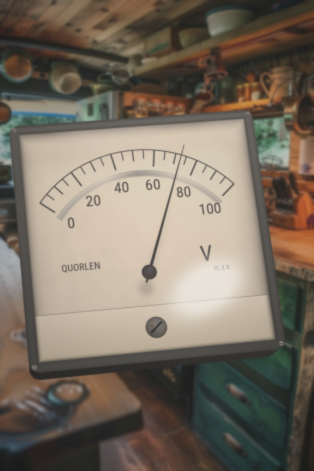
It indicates 72.5
